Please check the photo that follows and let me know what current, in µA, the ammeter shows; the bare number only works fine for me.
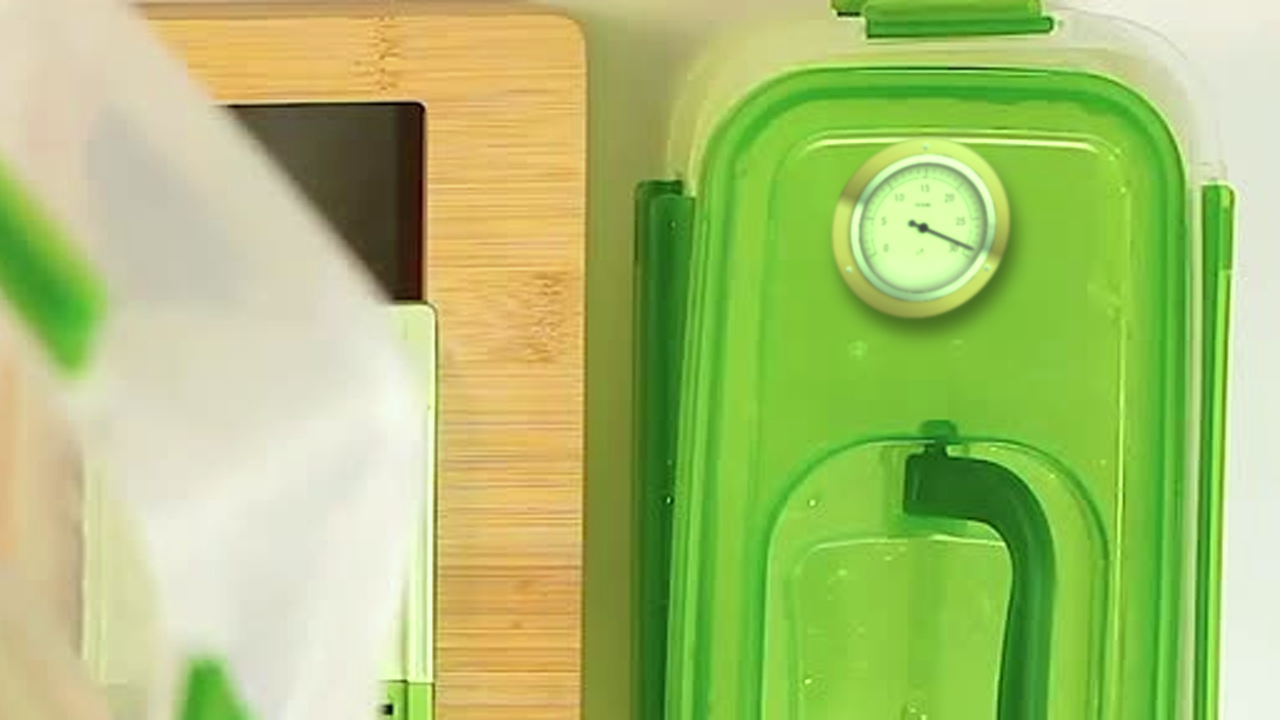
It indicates 29
